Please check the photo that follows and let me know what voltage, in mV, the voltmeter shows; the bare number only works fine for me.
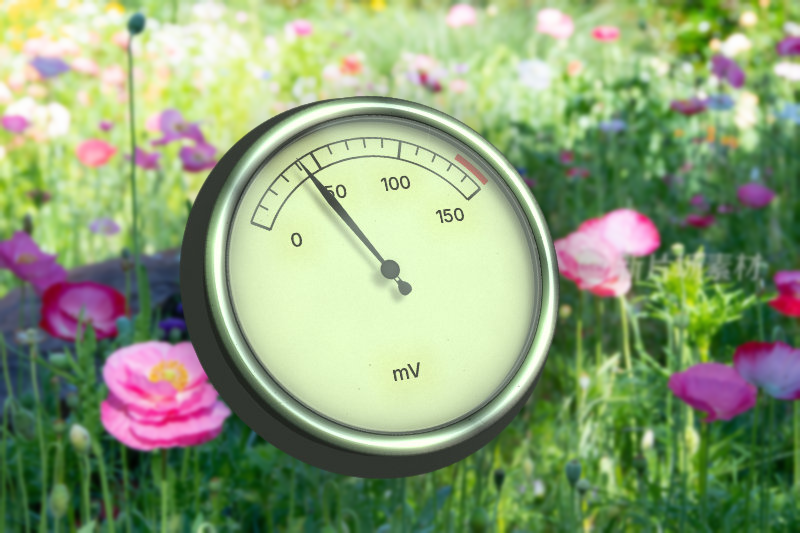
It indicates 40
